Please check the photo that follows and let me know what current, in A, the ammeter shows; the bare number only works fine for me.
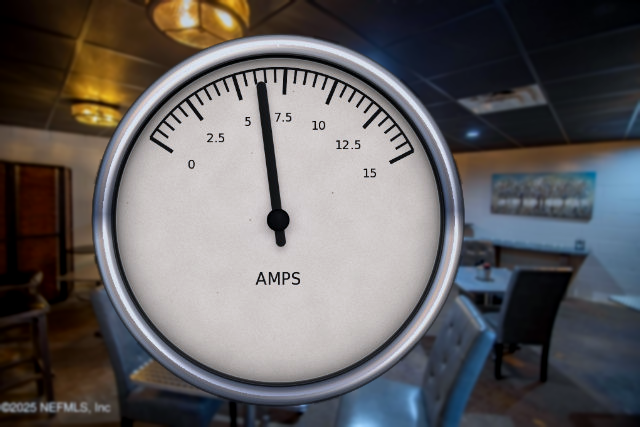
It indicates 6.25
